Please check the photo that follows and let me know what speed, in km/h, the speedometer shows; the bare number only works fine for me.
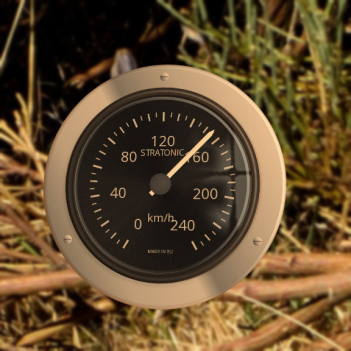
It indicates 155
